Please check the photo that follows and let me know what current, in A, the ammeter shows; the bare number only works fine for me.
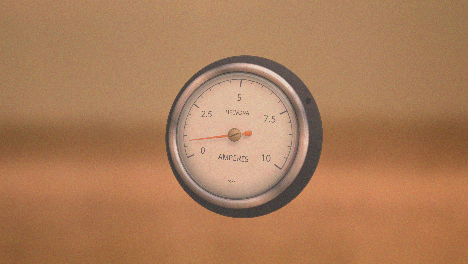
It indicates 0.75
